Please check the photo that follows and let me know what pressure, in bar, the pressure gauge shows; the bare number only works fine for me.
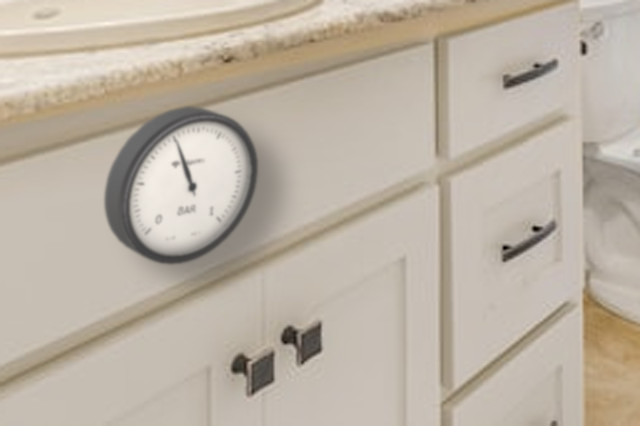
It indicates 0.4
